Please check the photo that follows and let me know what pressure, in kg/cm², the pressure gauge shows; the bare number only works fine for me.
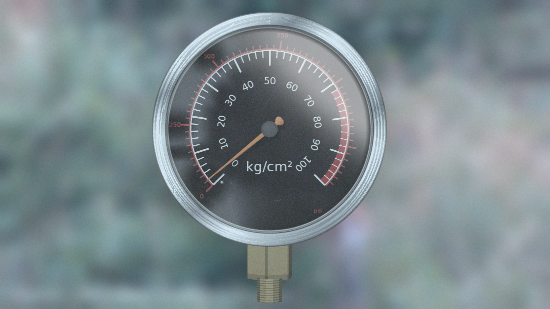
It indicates 2
